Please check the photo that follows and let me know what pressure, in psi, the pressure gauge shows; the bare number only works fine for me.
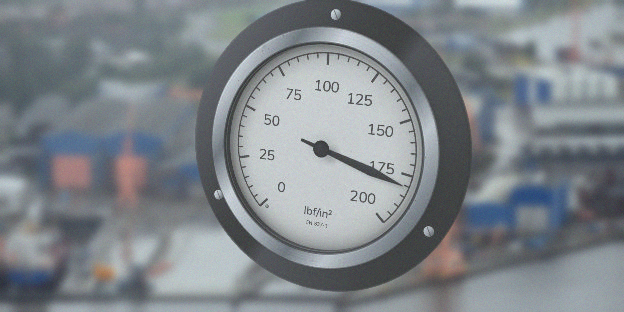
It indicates 180
